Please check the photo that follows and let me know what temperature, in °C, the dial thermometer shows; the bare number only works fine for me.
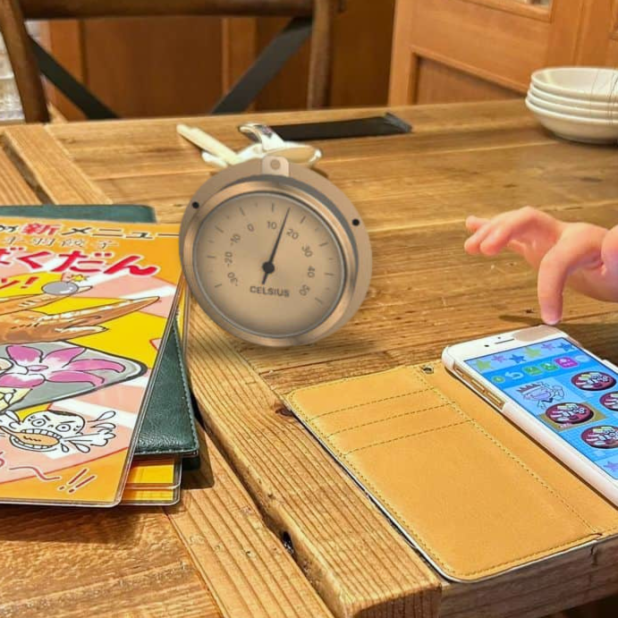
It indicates 15
